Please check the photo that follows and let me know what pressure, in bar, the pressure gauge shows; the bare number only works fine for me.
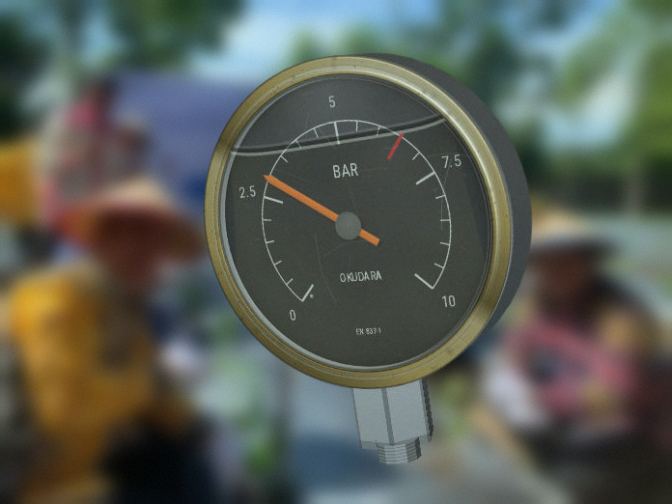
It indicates 3
